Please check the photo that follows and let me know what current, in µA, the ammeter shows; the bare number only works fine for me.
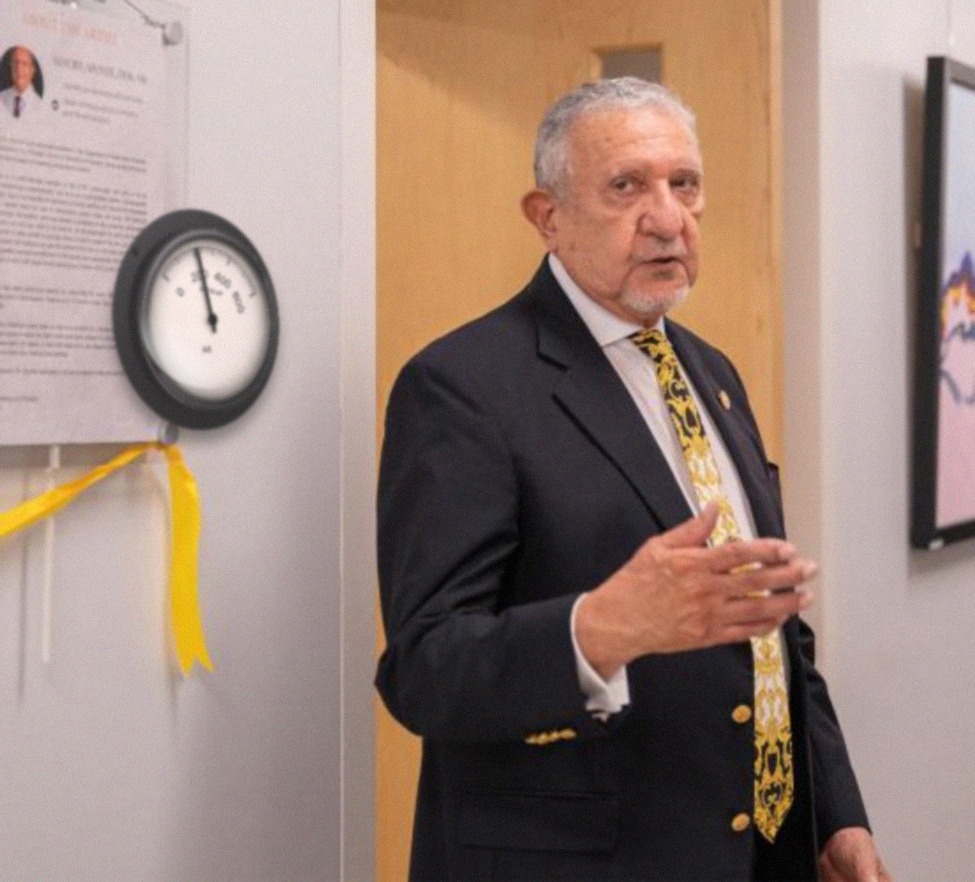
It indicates 200
